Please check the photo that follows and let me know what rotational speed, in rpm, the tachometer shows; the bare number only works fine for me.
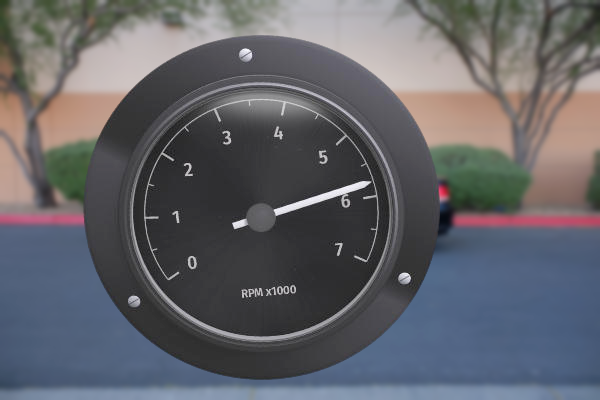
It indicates 5750
